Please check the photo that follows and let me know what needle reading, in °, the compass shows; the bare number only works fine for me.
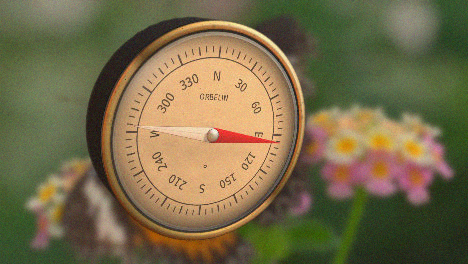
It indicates 95
